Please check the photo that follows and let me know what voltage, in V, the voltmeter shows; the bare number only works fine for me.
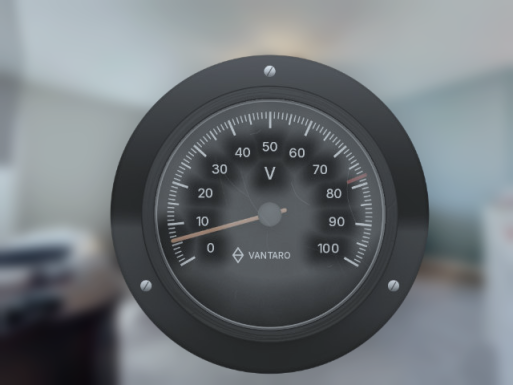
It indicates 6
